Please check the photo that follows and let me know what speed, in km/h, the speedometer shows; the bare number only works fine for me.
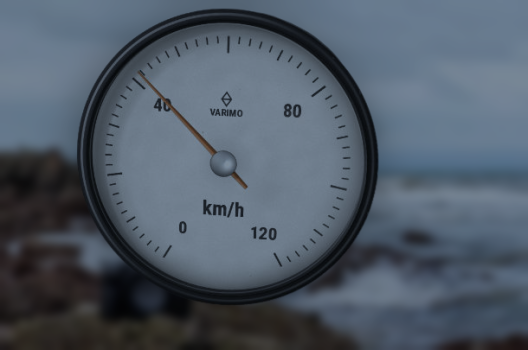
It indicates 42
